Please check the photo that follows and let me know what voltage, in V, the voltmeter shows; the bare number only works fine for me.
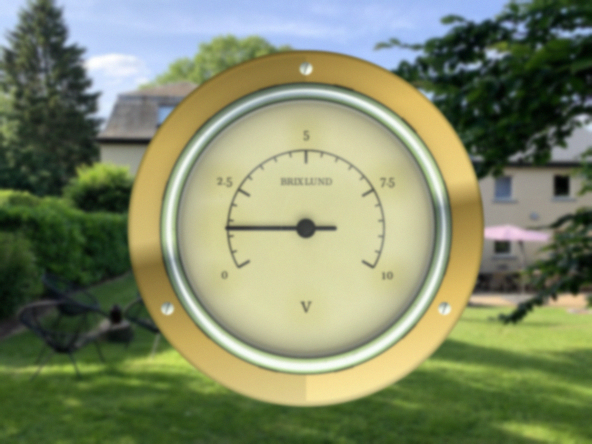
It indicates 1.25
